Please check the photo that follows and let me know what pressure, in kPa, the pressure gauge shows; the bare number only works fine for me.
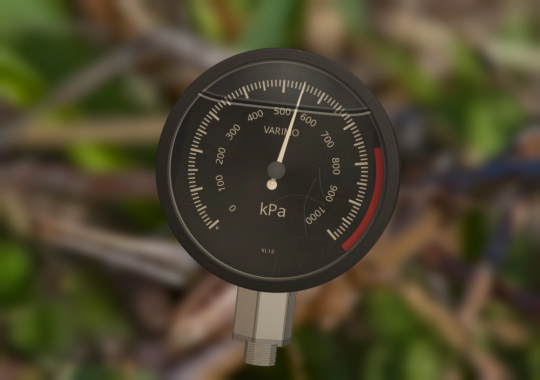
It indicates 550
